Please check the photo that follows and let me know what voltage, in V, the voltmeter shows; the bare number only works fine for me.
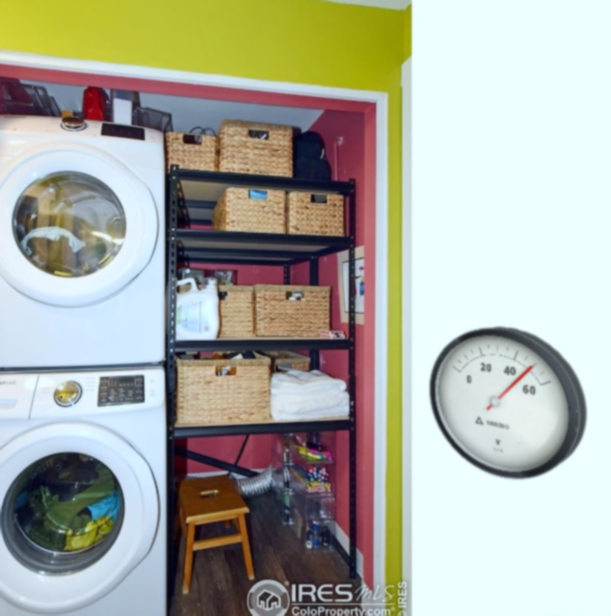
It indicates 50
